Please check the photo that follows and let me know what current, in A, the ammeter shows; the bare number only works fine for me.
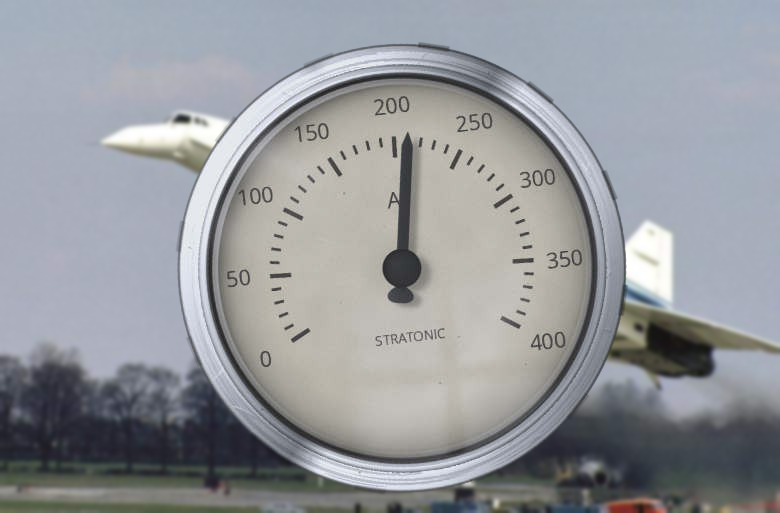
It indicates 210
